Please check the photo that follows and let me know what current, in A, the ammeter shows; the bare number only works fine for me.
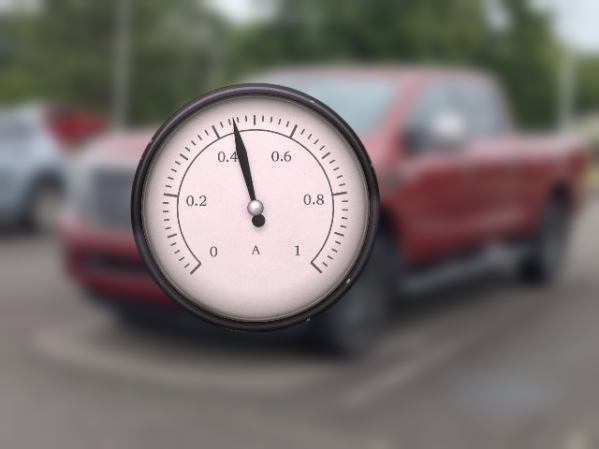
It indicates 0.45
